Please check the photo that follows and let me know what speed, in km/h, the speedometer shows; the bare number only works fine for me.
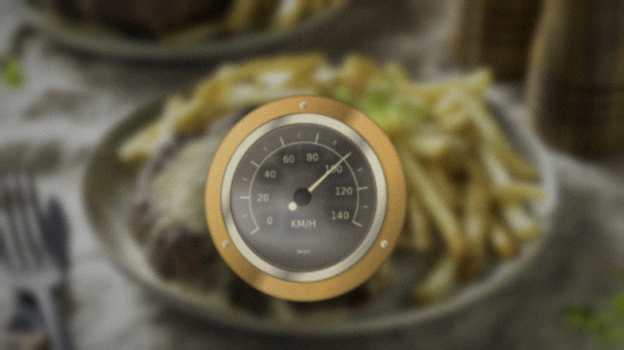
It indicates 100
